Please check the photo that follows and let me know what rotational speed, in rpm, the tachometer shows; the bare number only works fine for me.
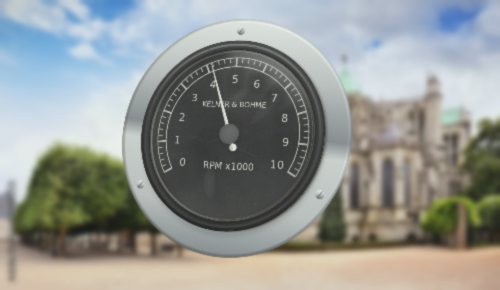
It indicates 4200
